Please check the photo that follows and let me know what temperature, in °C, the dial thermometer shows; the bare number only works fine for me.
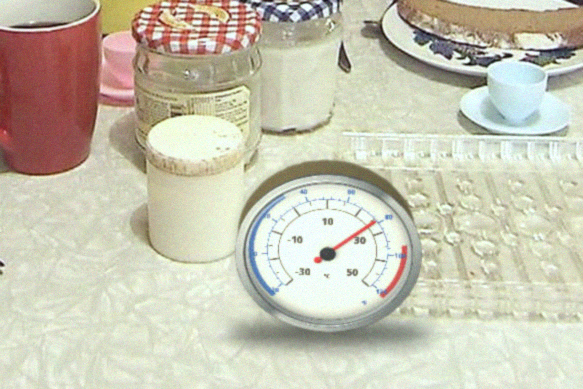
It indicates 25
